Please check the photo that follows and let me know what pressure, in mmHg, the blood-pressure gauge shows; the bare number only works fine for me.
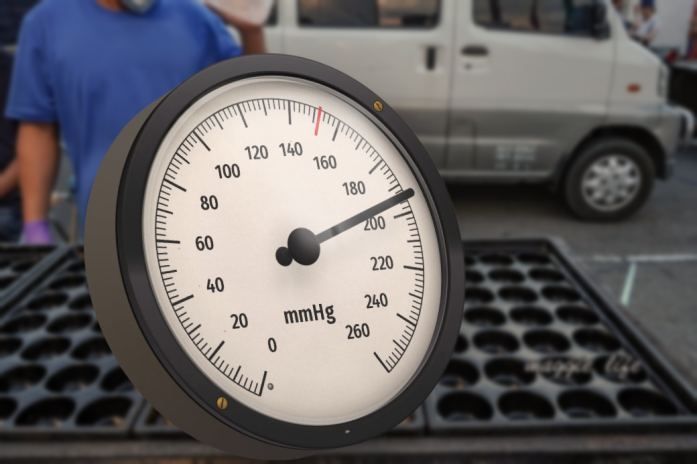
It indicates 194
